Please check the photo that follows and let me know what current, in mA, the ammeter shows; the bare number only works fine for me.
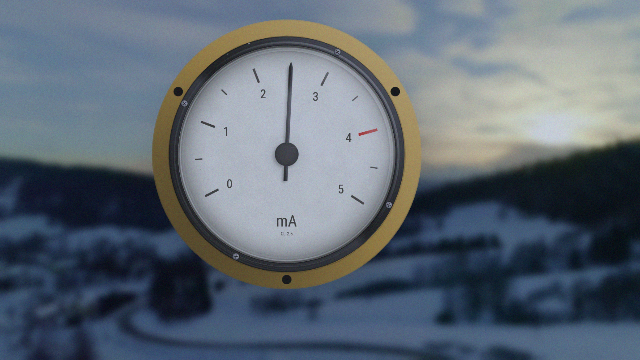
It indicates 2.5
